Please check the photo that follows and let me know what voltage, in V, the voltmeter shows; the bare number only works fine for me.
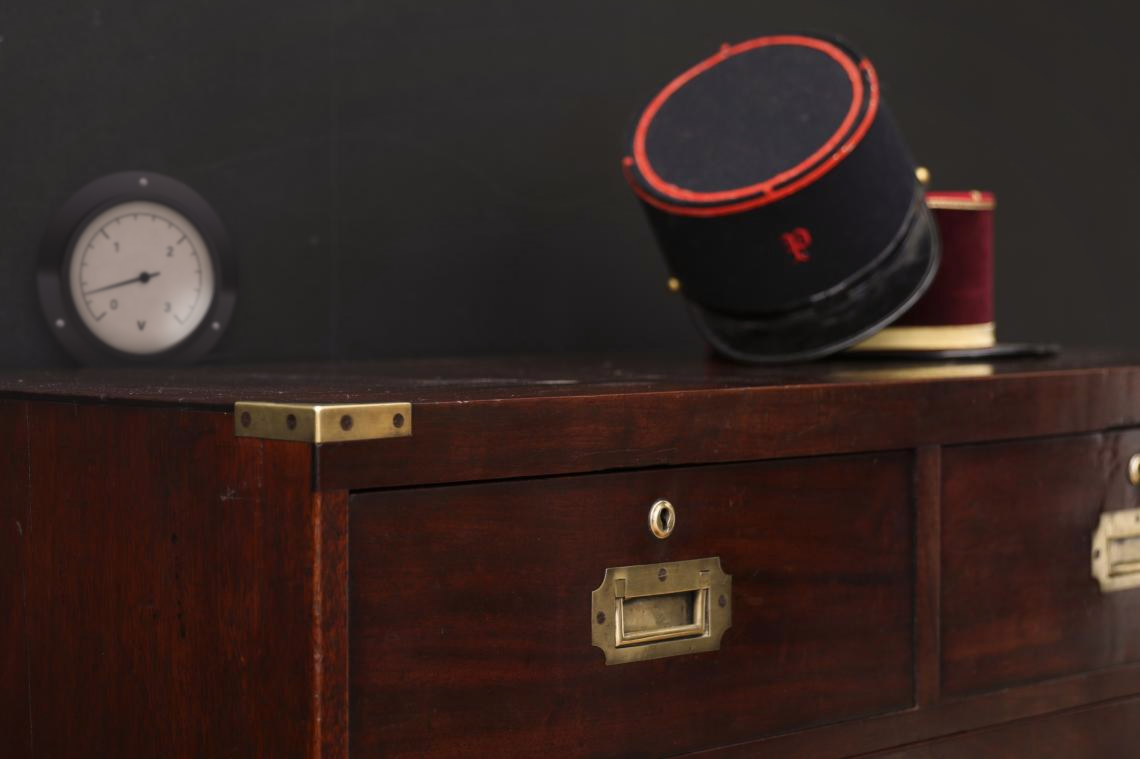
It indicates 0.3
